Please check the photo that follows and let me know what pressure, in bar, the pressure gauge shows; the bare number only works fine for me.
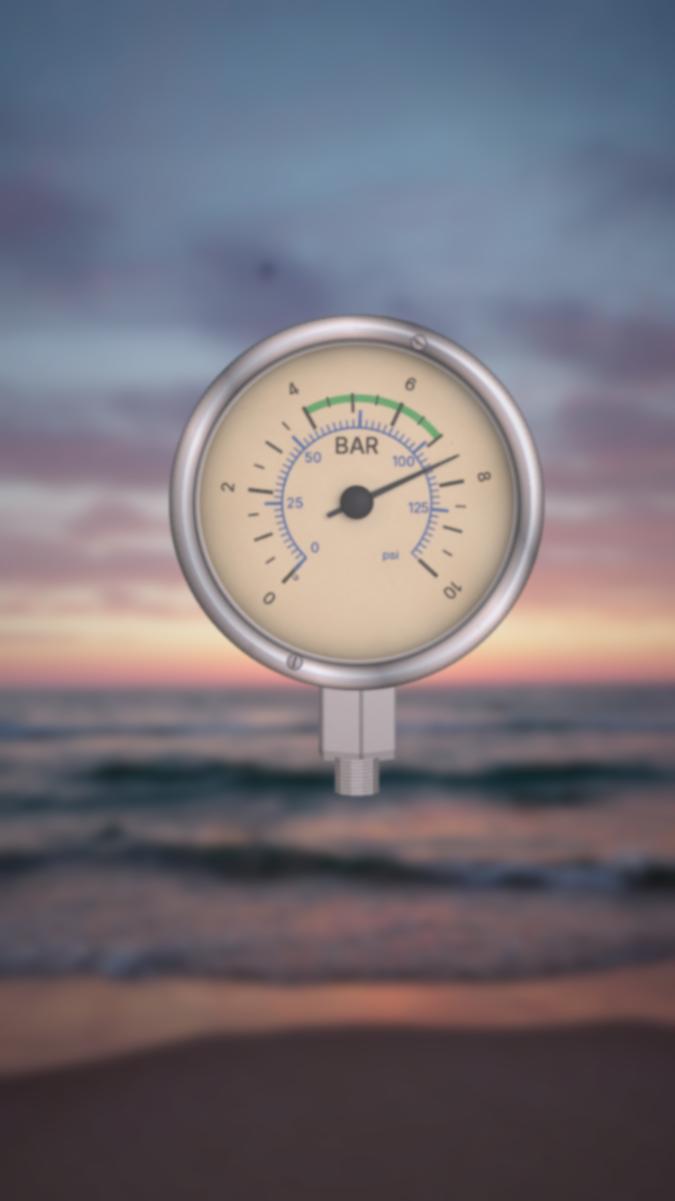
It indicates 7.5
